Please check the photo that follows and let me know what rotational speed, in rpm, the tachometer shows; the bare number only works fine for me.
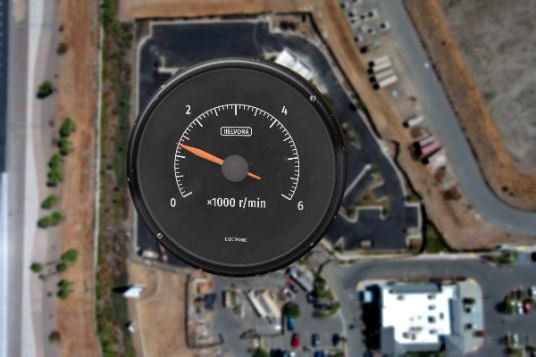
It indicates 1300
